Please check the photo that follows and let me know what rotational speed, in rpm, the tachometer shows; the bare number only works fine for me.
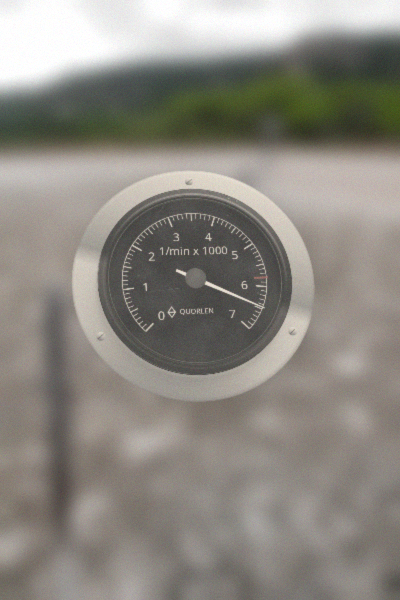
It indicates 6500
